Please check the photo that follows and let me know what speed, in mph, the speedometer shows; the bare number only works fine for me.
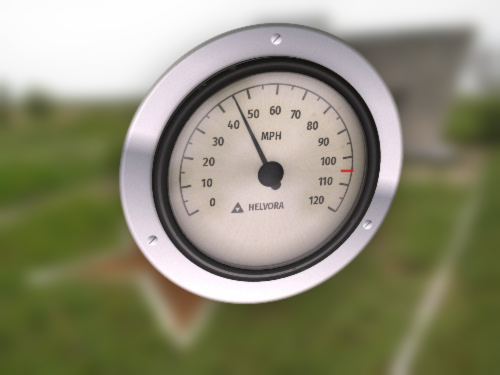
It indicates 45
